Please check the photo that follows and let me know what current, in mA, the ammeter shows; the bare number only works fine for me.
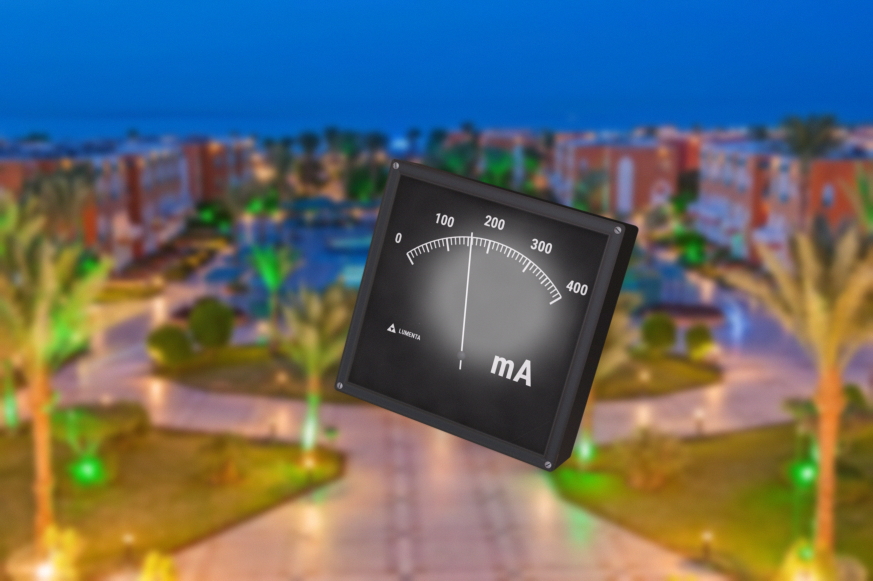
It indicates 160
